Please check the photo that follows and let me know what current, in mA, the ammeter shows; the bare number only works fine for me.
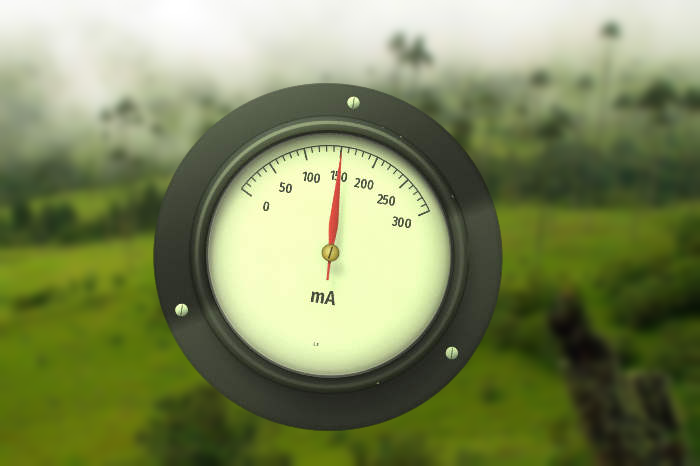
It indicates 150
